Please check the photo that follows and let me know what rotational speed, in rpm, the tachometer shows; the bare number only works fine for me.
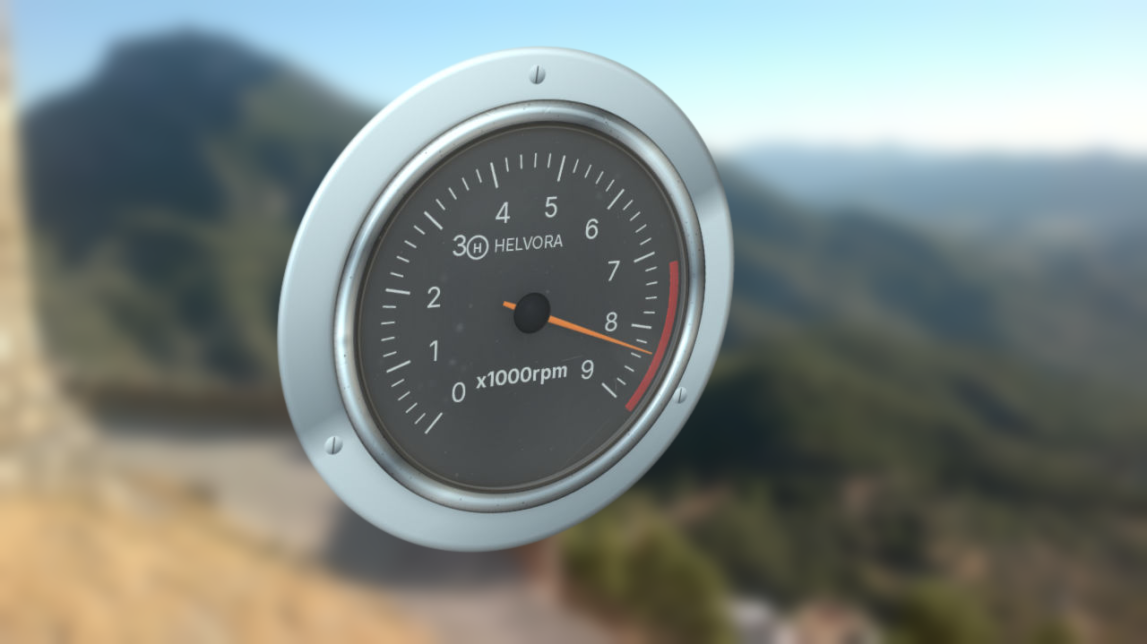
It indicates 8300
